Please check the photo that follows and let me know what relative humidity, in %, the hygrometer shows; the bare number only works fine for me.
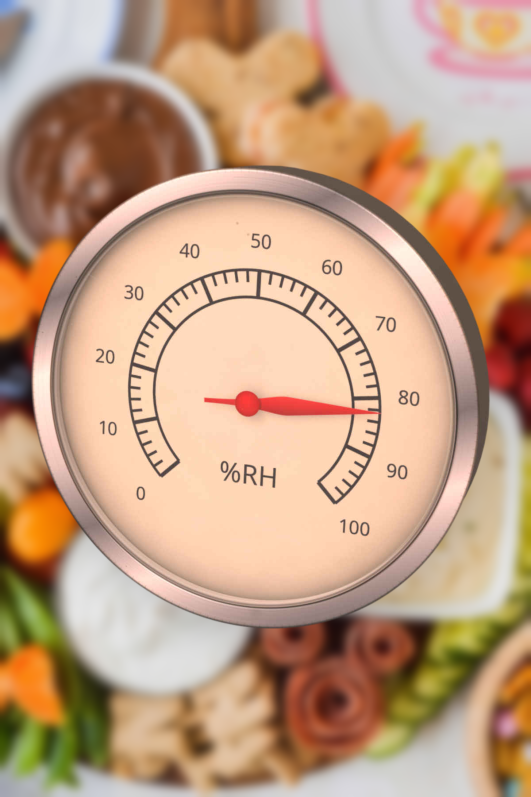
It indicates 82
